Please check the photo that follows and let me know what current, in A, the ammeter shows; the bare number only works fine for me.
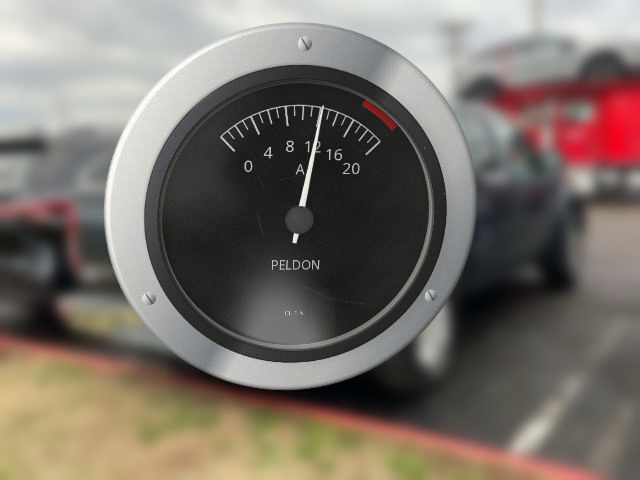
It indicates 12
